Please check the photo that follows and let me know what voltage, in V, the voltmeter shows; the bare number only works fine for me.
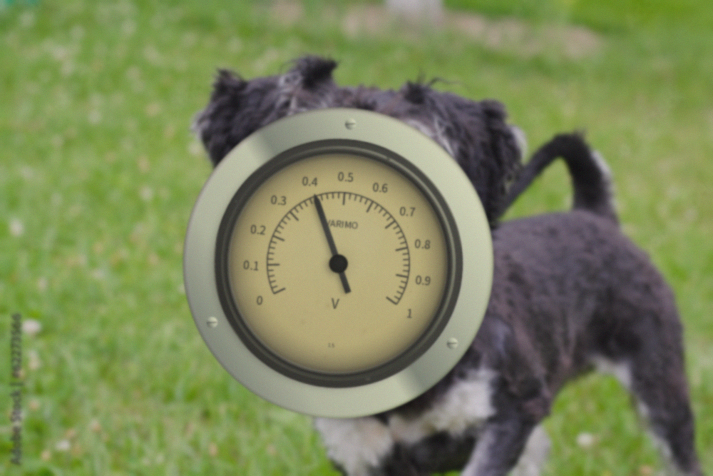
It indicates 0.4
